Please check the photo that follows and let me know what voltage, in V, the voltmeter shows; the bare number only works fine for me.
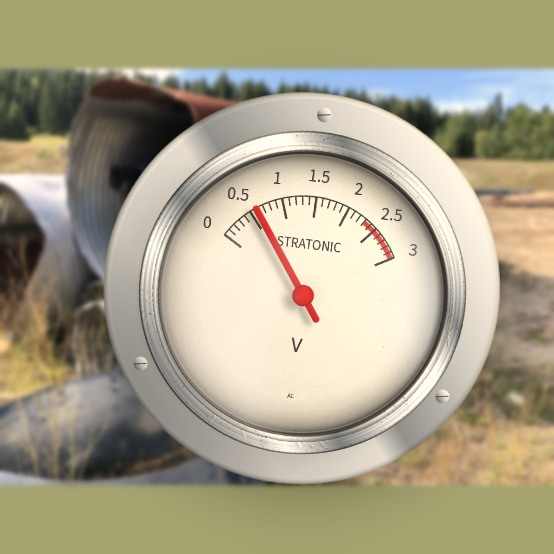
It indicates 0.6
